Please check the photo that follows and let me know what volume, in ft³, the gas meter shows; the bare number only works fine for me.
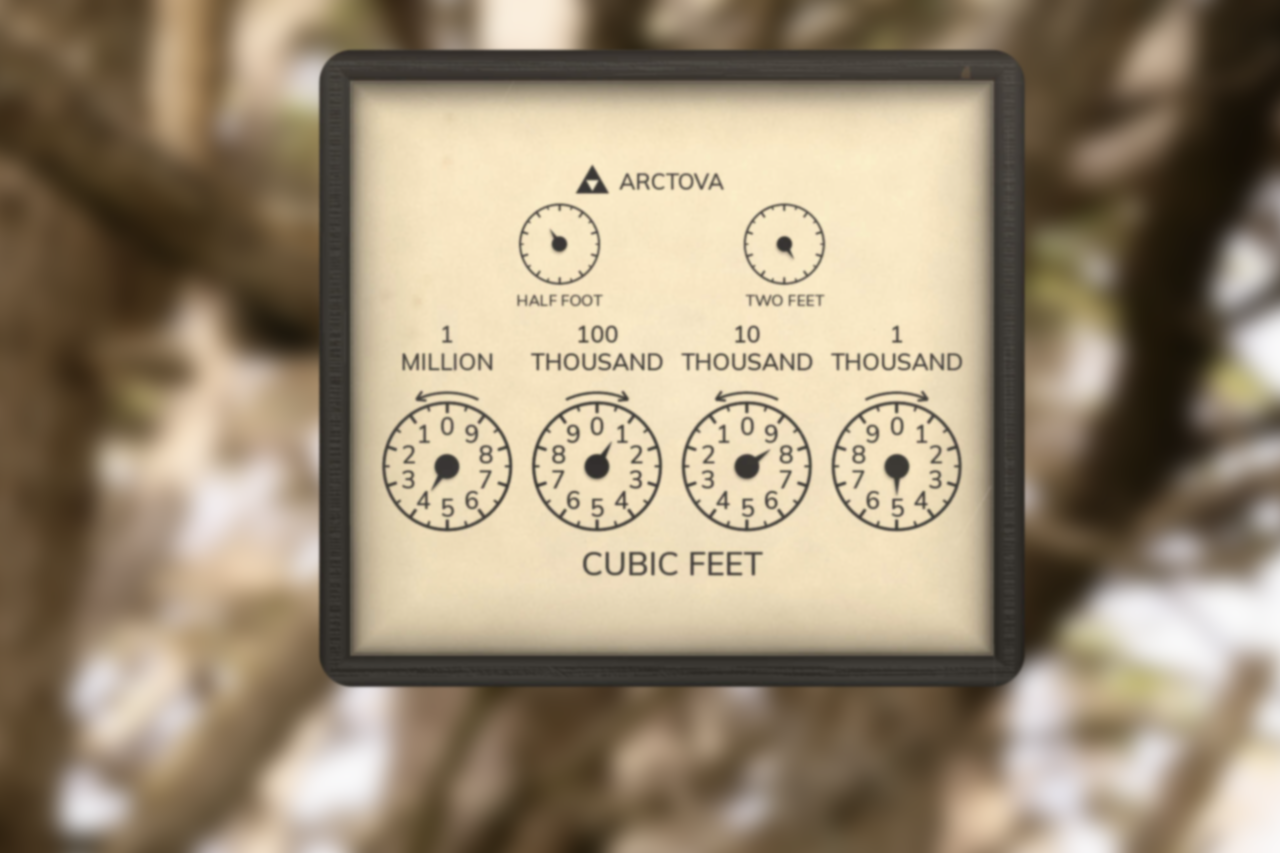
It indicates 408500
